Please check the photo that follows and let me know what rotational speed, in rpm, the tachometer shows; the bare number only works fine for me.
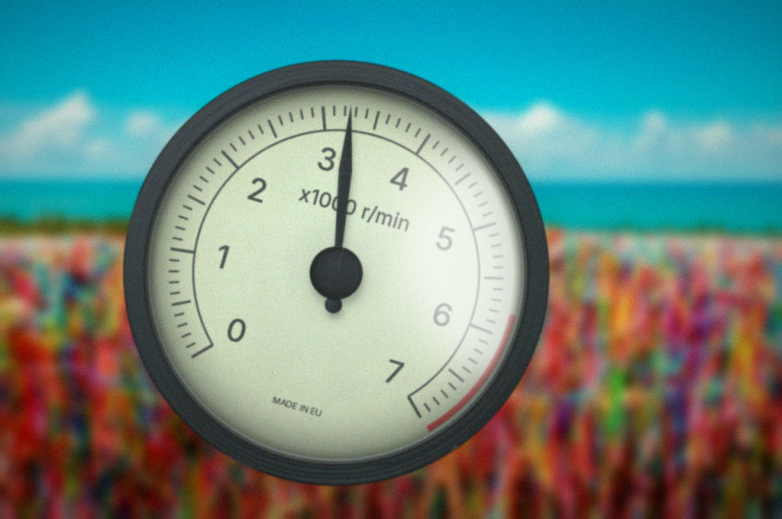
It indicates 3250
